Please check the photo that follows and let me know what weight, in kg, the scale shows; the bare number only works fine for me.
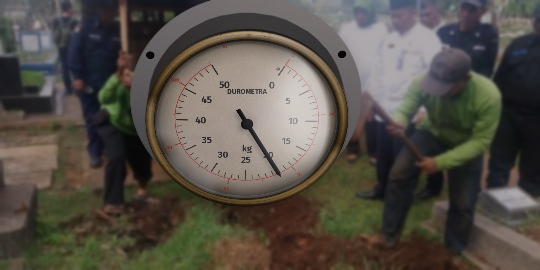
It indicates 20
